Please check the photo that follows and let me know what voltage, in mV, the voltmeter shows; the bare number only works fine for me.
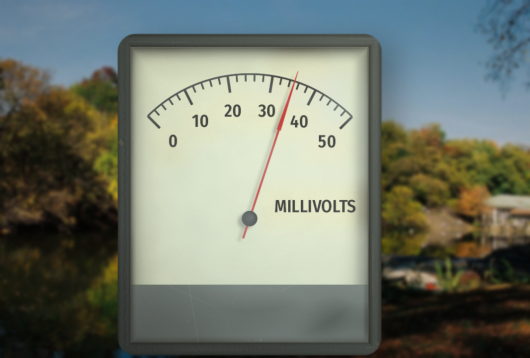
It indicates 35
